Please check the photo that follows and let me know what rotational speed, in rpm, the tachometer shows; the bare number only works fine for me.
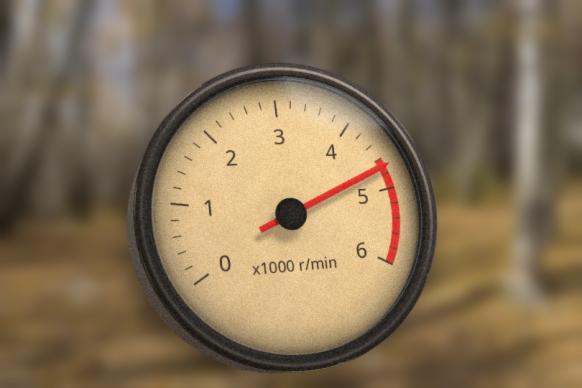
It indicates 4700
